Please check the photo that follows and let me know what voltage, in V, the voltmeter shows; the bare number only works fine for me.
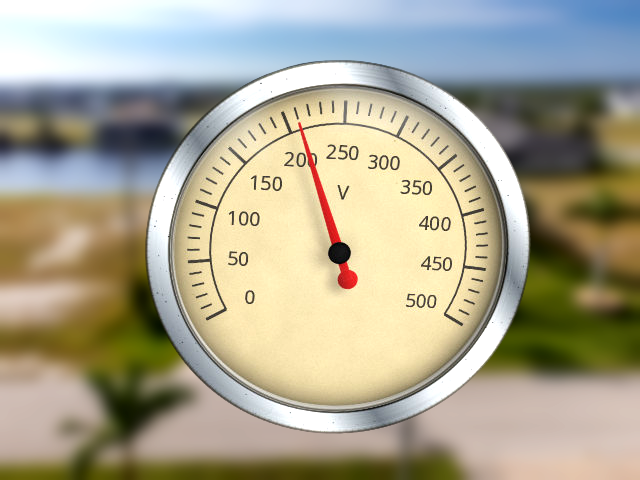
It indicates 210
